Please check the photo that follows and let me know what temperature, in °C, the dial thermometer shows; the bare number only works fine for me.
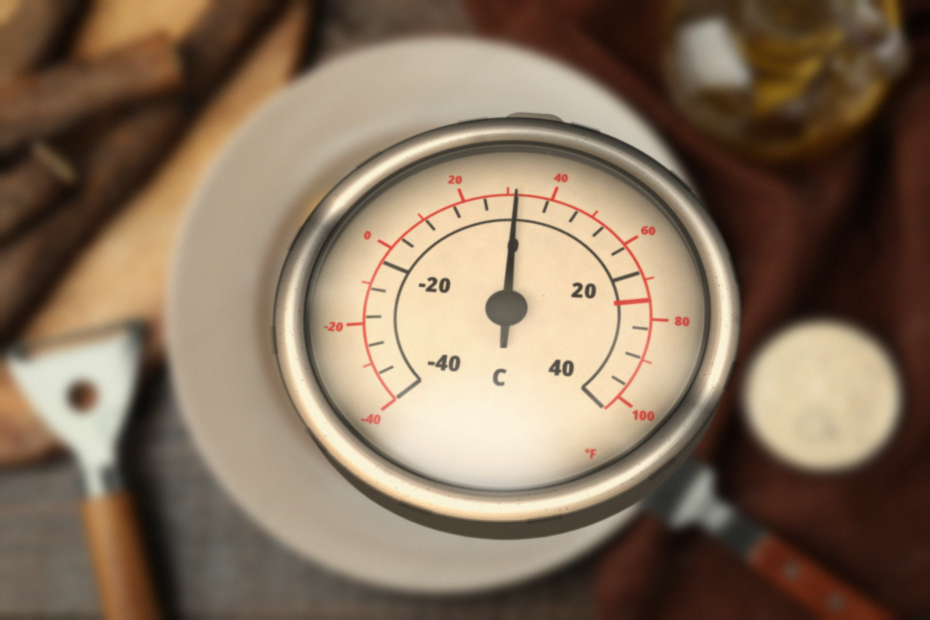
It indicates 0
